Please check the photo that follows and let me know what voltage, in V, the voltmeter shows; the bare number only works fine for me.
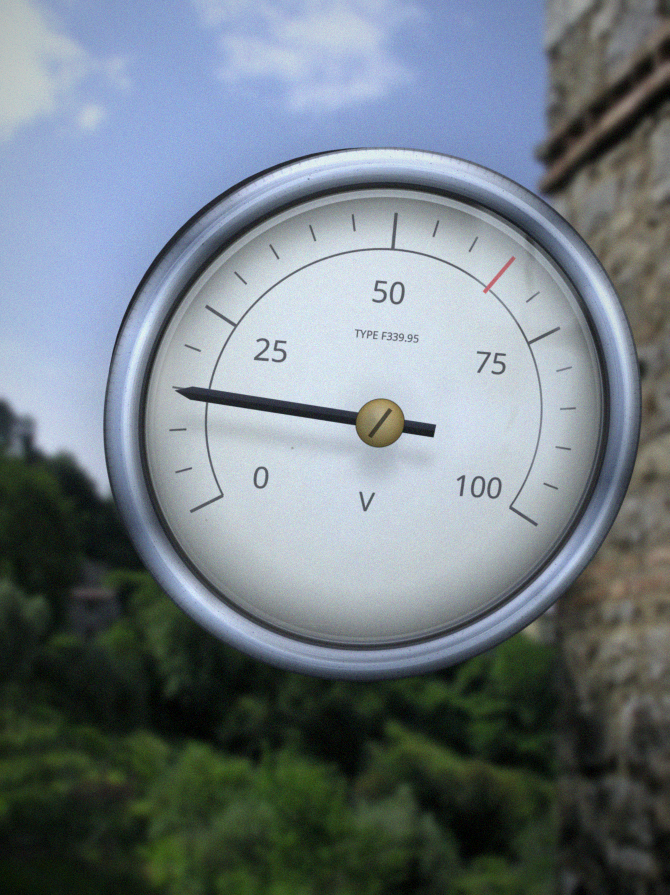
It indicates 15
